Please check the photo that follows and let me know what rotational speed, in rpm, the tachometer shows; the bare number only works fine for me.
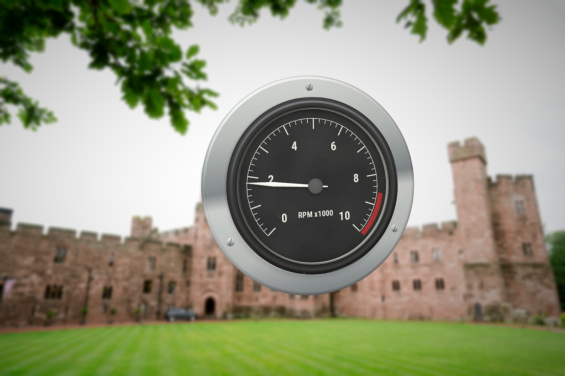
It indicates 1800
